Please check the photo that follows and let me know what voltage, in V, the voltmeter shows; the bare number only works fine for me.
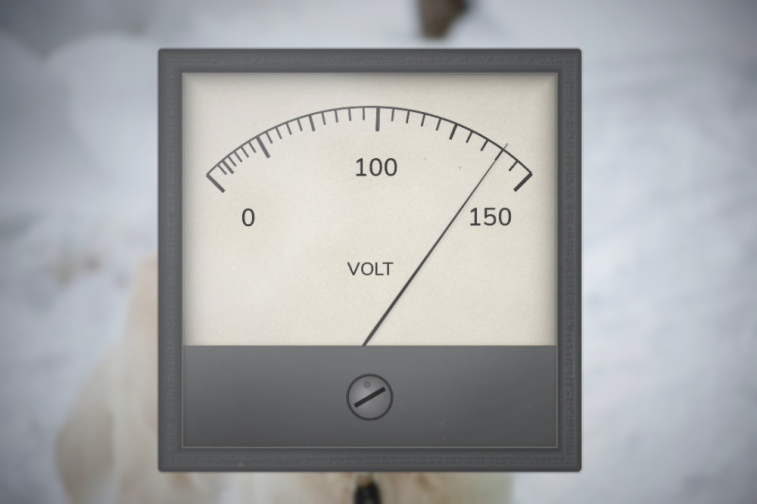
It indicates 140
